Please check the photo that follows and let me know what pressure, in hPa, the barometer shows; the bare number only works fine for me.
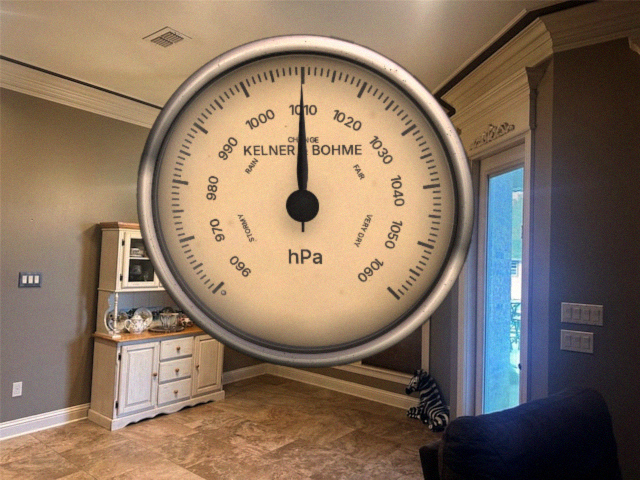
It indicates 1010
